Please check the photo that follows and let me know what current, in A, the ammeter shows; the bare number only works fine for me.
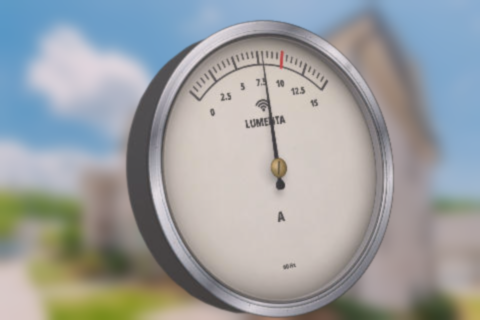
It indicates 7.5
